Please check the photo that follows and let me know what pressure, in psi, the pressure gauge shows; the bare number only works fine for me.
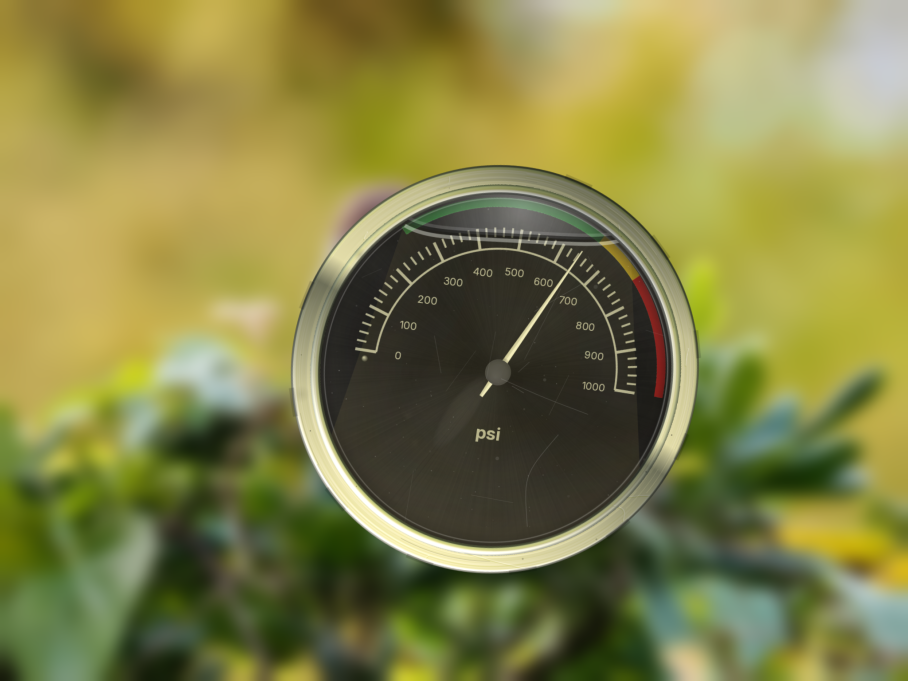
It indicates 640
